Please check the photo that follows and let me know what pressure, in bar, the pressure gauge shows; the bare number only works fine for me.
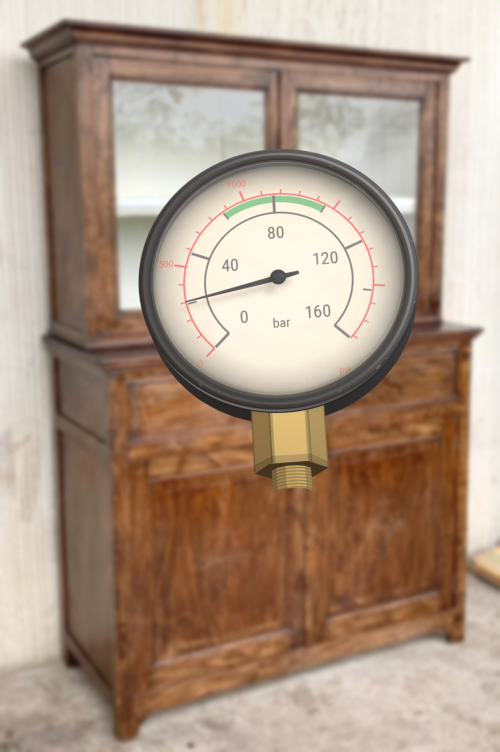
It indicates 20
